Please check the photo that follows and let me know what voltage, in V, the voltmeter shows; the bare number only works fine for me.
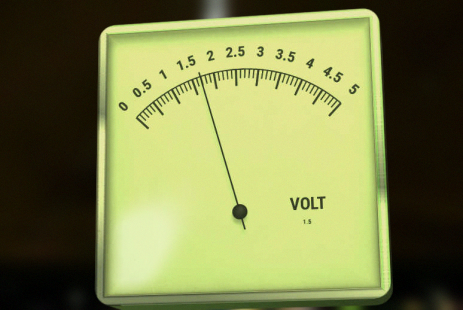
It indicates 1.7
